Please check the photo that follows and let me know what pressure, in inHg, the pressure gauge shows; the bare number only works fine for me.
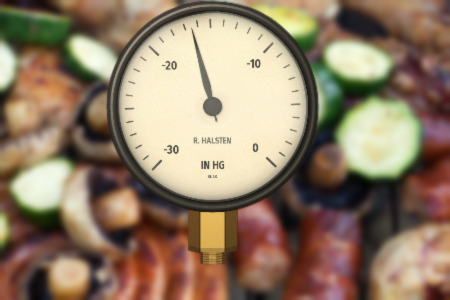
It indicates -16.5
